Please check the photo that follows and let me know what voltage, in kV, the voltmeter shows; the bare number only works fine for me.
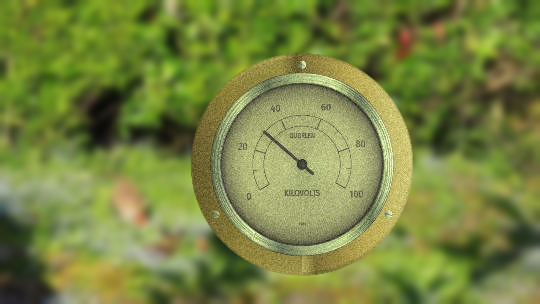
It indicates 30
